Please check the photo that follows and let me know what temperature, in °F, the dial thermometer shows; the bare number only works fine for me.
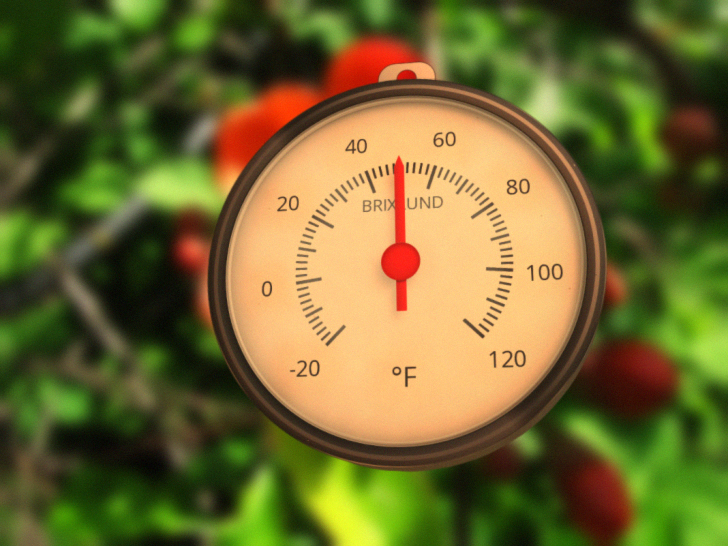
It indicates 50
